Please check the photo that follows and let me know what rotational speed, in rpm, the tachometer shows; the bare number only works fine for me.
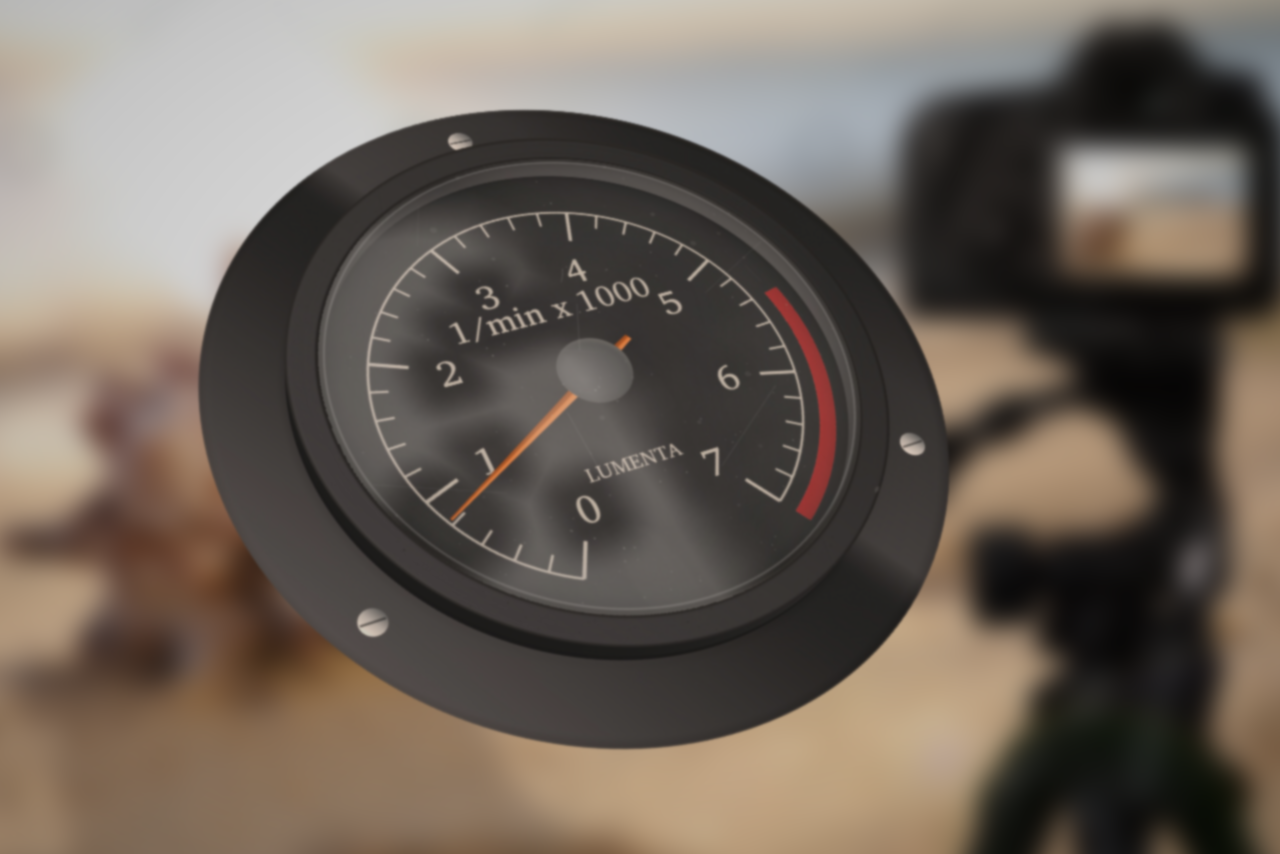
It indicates 800
